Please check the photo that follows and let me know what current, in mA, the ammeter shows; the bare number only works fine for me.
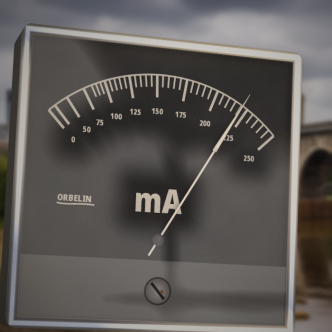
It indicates 220
